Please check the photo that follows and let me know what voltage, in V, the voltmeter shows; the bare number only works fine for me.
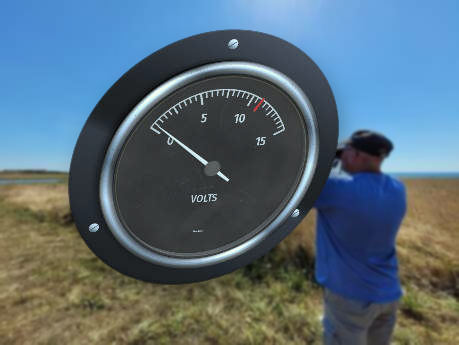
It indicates 0.5
